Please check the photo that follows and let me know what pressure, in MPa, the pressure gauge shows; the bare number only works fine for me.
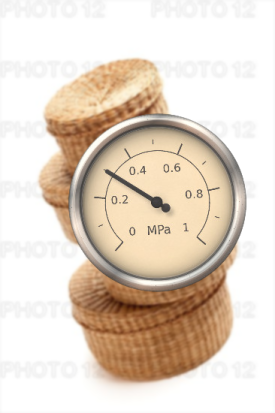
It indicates 0.3
